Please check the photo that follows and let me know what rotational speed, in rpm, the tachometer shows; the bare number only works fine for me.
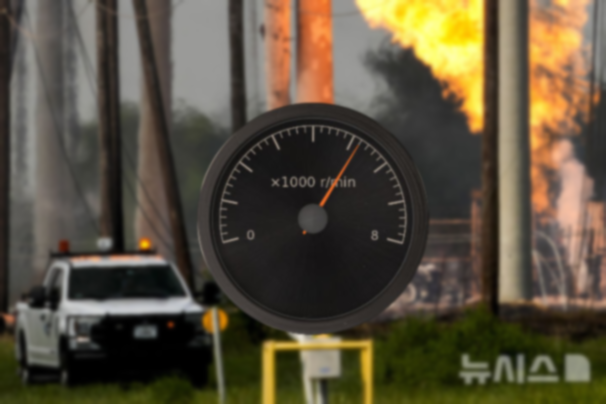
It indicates 5200
